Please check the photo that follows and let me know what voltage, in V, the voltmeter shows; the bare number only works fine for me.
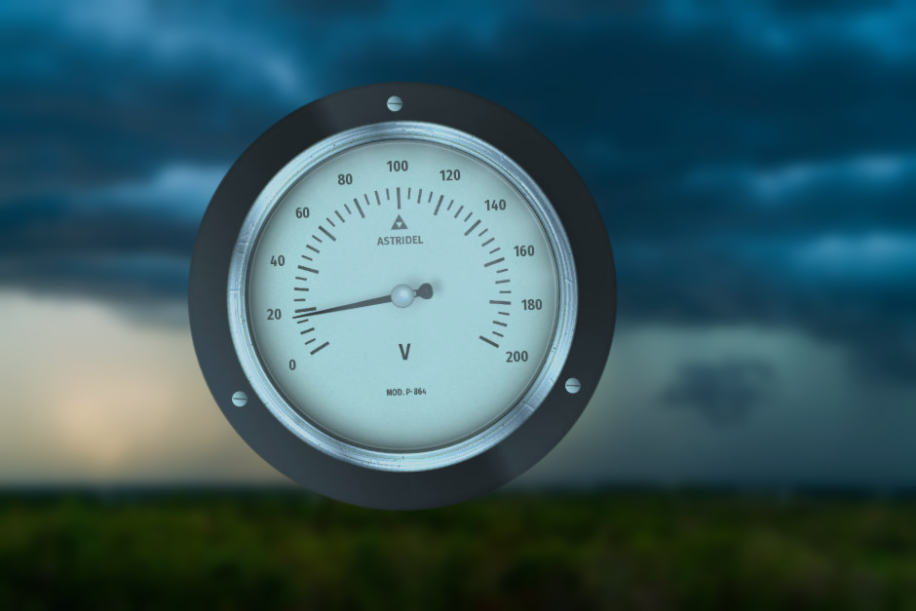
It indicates 17.5
